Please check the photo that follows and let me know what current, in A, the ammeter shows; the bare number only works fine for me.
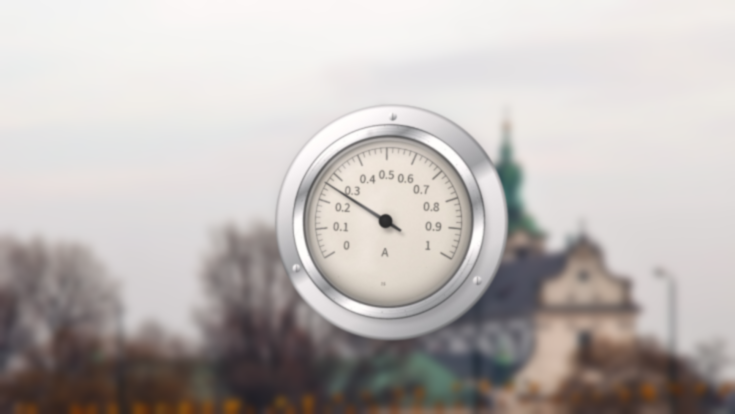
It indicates 0.26
